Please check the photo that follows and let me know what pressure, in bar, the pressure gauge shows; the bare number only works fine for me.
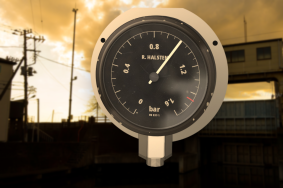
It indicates 1
